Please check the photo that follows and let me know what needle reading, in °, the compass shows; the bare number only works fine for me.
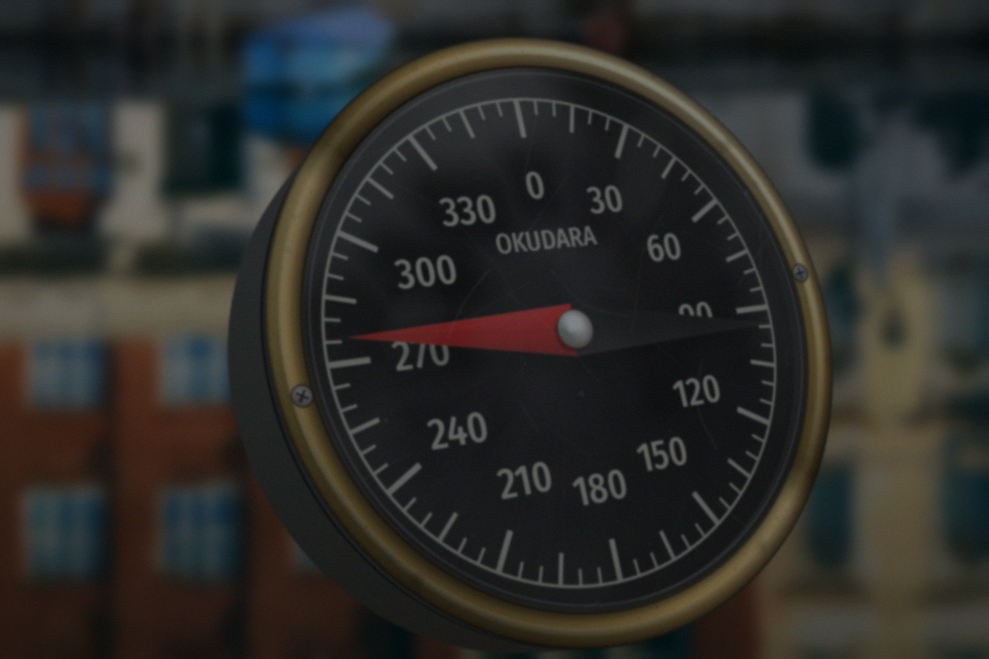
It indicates 275
